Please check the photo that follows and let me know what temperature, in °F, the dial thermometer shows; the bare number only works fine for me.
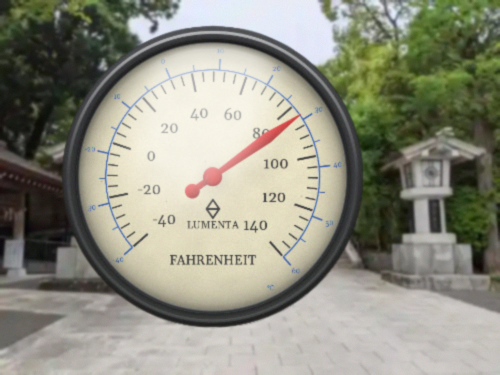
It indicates 84
